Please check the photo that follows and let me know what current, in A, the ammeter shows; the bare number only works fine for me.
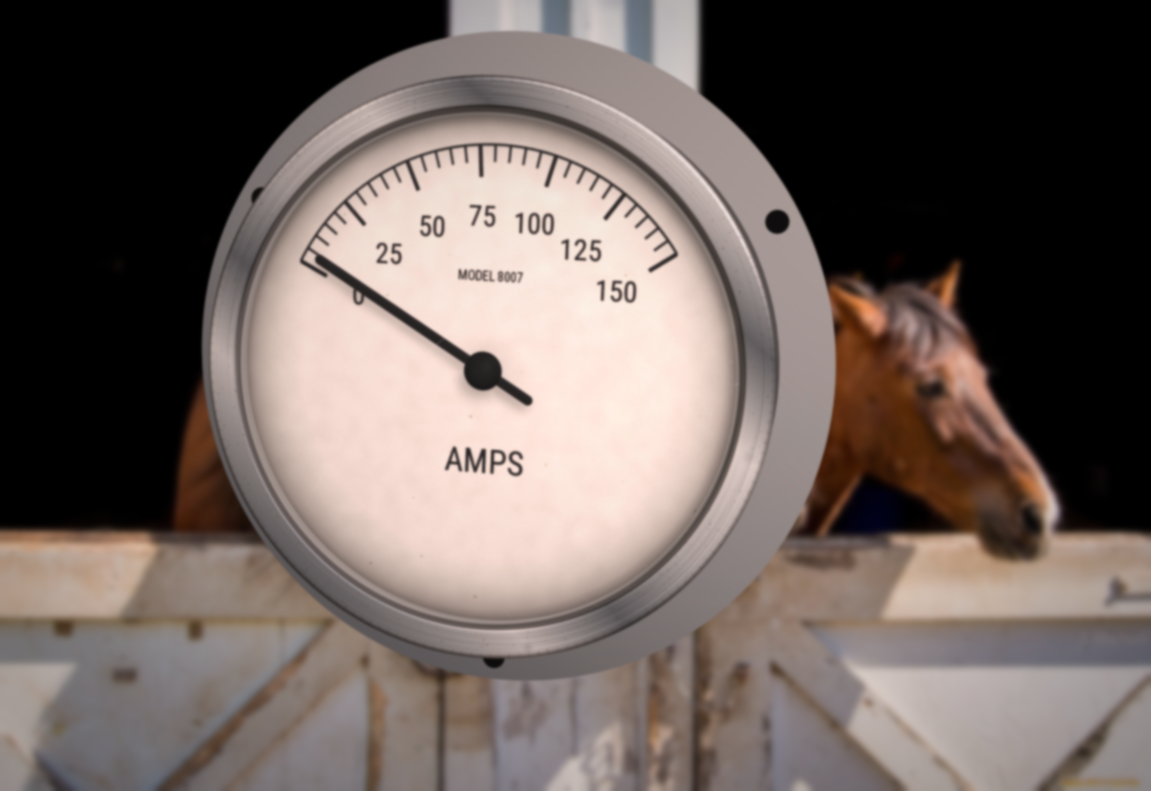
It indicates 5
